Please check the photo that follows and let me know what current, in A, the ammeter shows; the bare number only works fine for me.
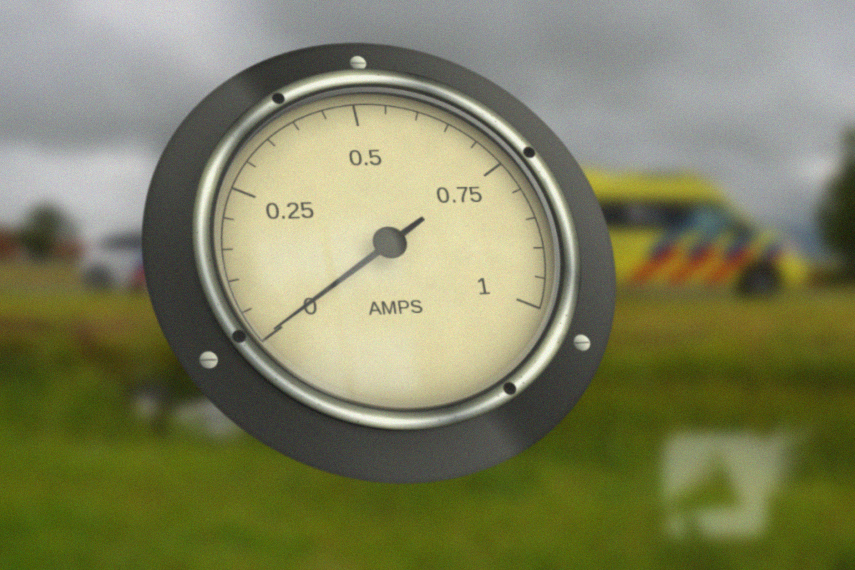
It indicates 0
